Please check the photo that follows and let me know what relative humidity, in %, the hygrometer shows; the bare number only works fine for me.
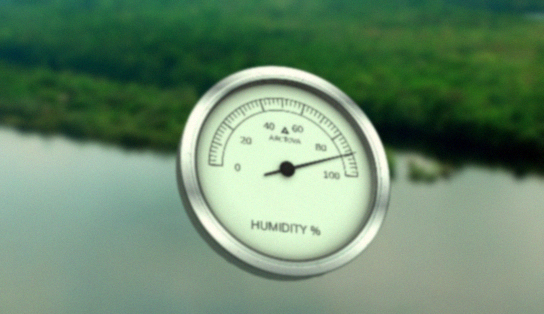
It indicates 90
